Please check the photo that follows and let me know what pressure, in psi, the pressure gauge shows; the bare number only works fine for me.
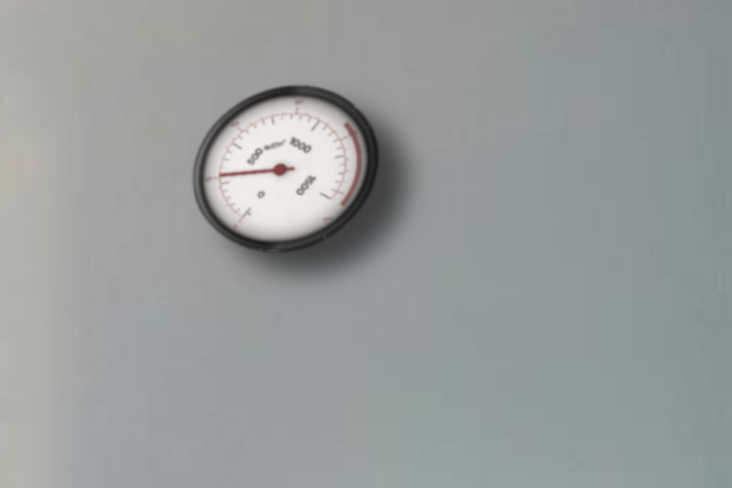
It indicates 300
